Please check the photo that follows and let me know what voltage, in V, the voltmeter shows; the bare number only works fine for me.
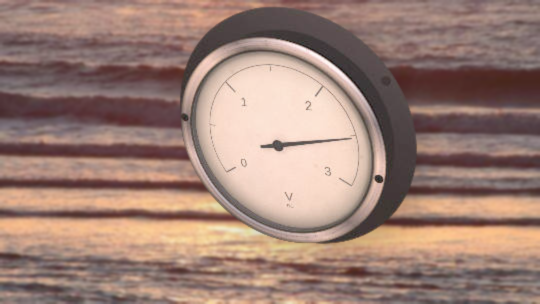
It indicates 2.5
